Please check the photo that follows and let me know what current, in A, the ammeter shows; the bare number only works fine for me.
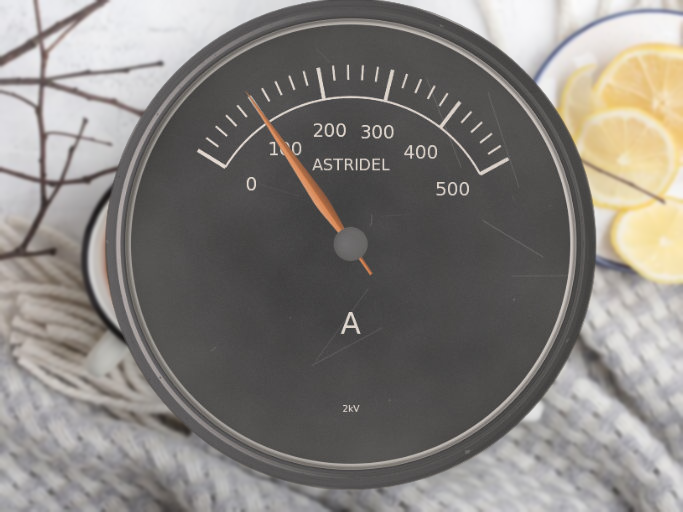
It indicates 100
